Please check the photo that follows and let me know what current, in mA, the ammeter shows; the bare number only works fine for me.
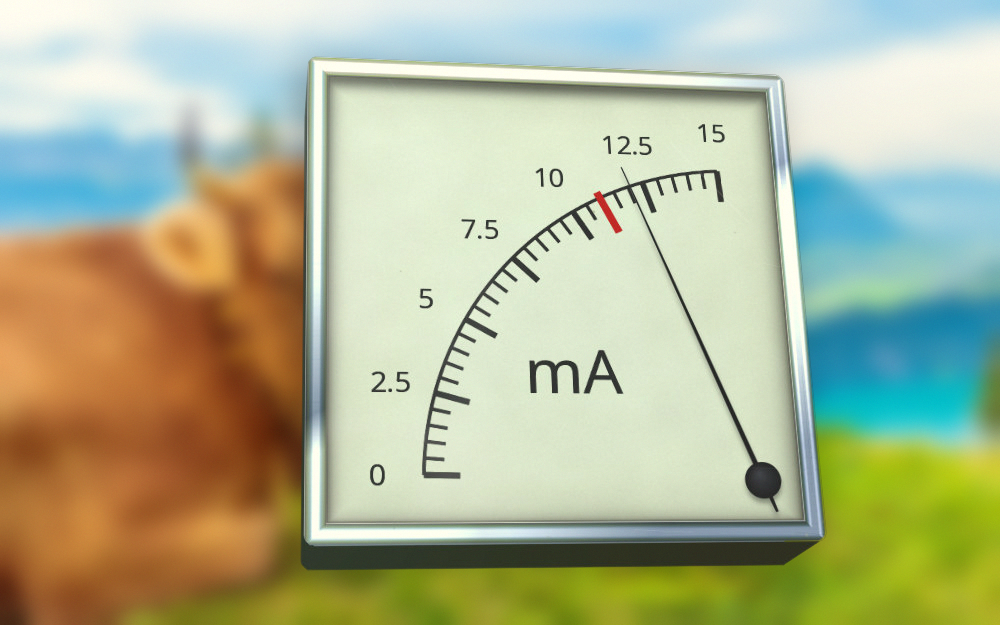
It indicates 12
